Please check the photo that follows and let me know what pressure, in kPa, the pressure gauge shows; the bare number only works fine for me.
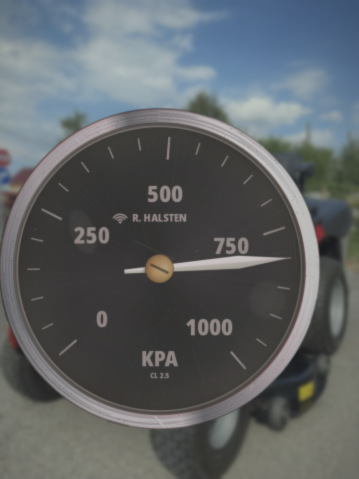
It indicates 800
